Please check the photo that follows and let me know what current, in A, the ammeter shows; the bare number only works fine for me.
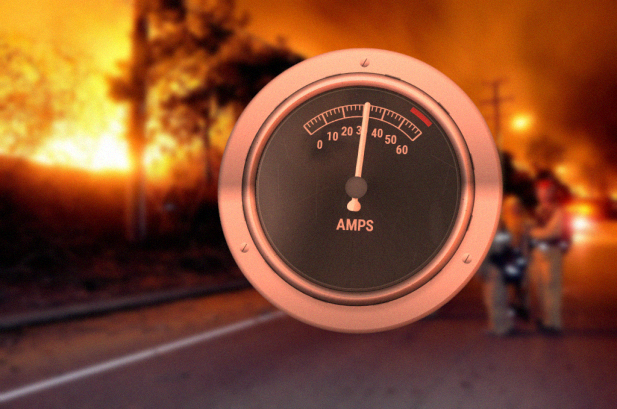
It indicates 32
